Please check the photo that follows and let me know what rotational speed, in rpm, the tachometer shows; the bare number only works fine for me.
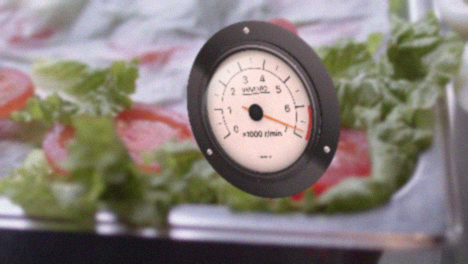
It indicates 6750
